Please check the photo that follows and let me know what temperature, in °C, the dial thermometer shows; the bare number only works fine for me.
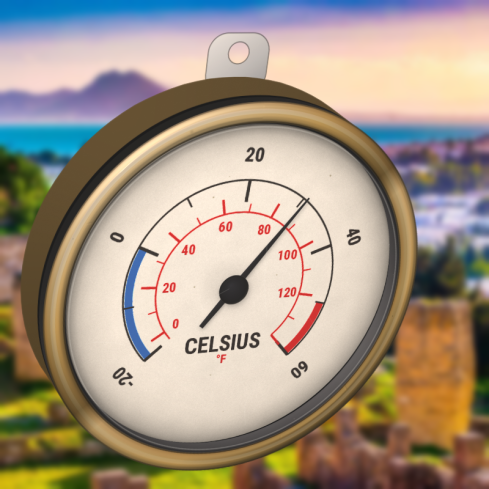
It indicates 30
